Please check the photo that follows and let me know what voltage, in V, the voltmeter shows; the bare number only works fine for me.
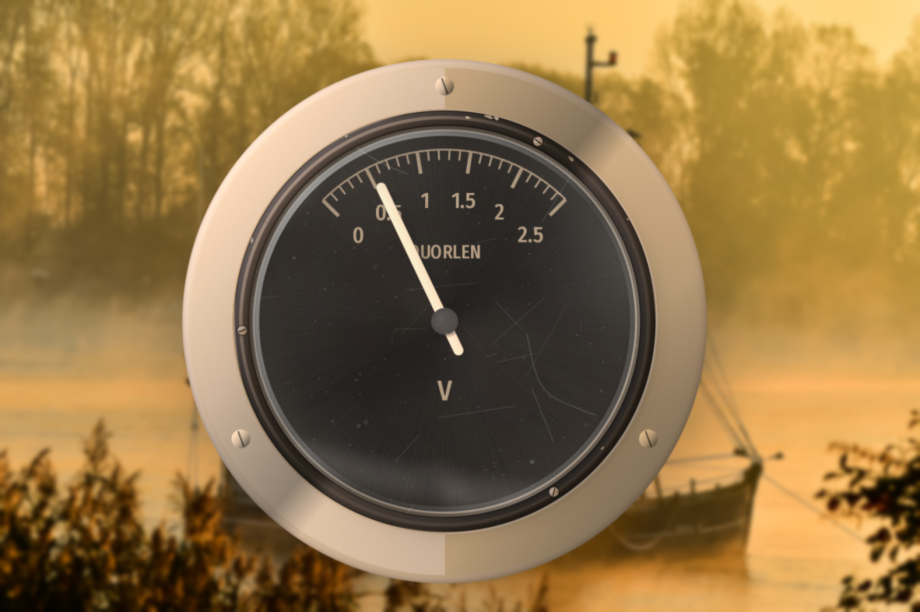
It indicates 0.55
